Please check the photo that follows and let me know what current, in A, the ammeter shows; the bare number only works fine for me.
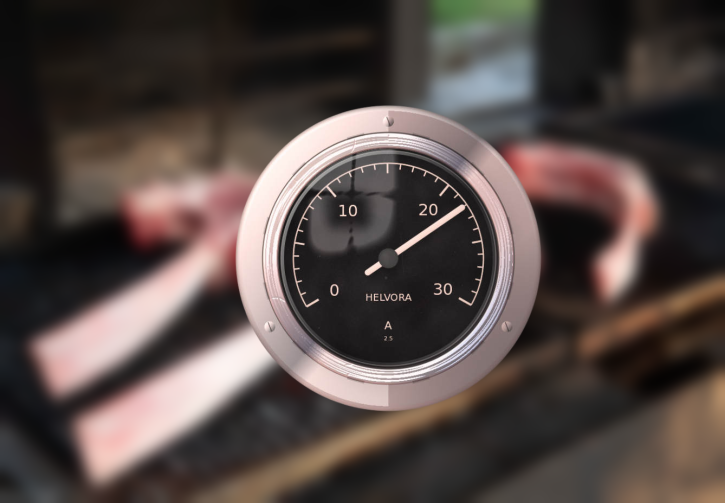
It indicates 22
